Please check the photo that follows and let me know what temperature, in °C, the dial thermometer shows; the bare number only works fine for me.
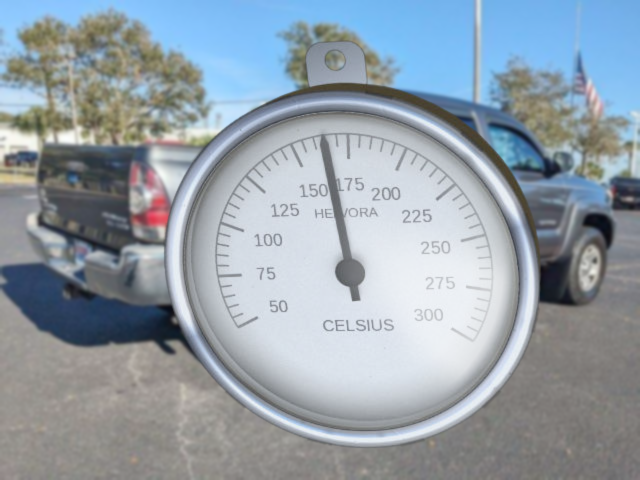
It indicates 165
